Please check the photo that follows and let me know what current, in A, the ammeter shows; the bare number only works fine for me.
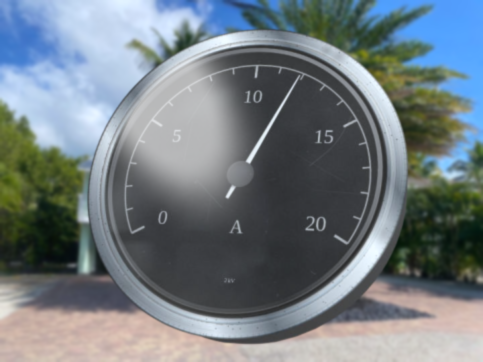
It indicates 12
